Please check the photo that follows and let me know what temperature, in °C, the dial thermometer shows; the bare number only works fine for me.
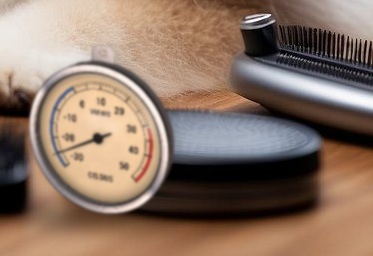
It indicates -25
